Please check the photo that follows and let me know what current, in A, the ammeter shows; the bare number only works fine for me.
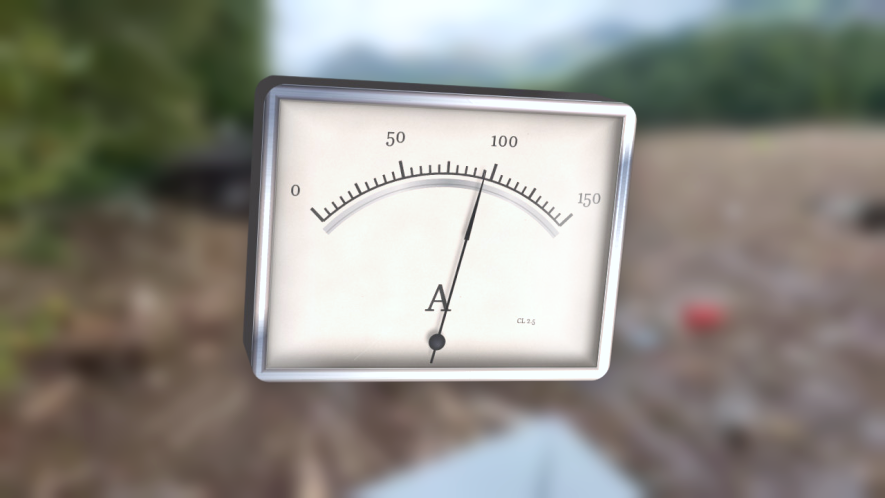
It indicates 95
